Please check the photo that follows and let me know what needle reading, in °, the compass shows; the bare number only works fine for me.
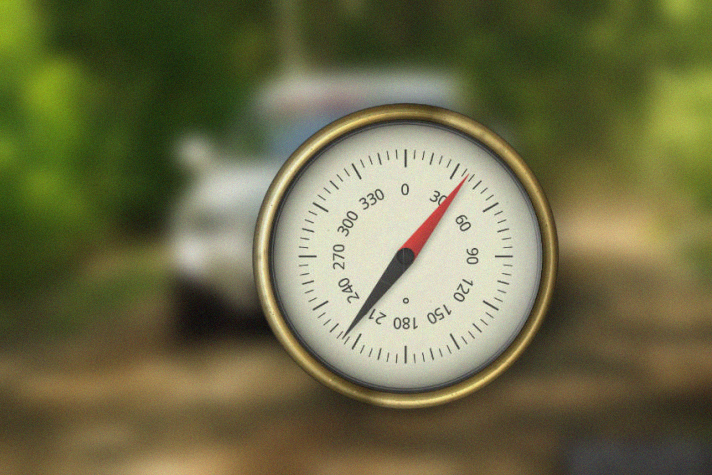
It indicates 37.5
